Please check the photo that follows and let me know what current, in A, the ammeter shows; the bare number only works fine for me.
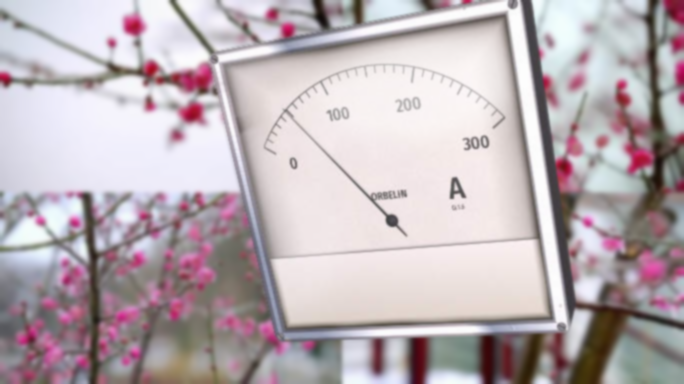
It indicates 50
